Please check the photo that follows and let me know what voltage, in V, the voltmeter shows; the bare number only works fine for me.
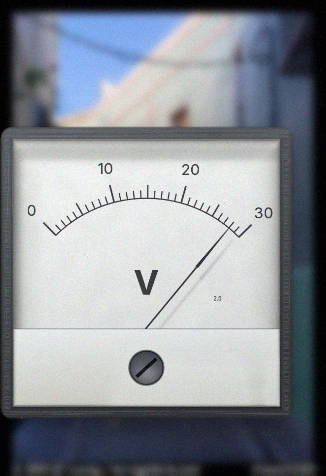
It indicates 28
